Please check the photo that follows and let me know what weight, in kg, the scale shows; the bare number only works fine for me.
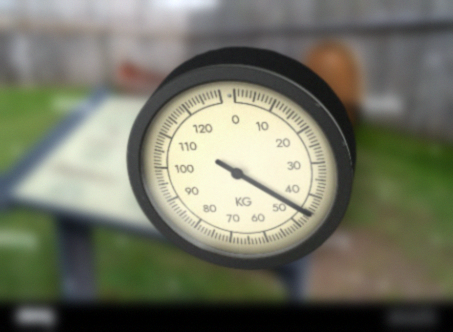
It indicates 45
